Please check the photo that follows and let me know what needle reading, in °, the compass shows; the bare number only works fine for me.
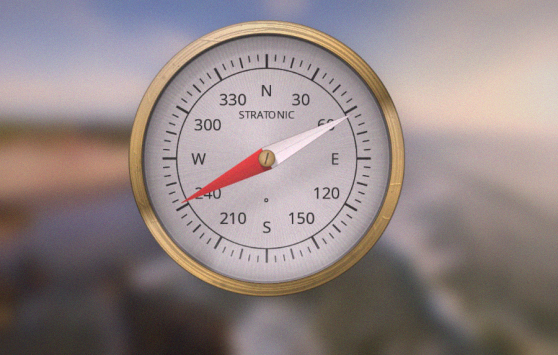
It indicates 242.5
